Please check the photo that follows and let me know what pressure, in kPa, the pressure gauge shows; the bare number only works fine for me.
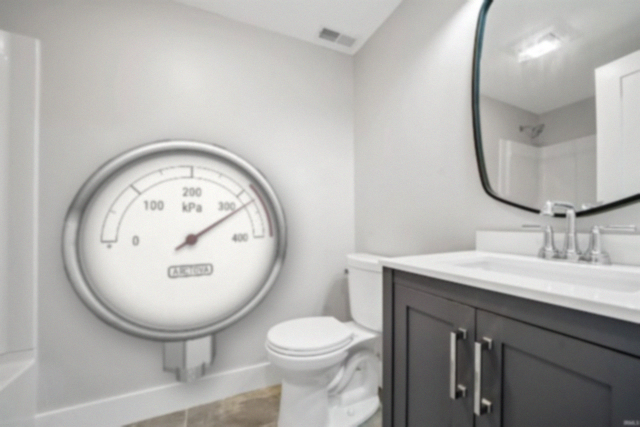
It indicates 325
